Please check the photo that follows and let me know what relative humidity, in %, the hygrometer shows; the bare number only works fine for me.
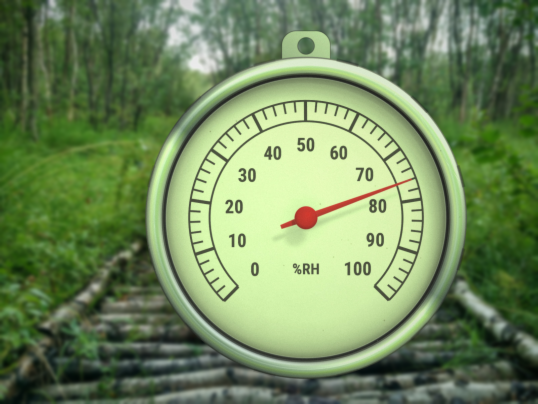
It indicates 76
